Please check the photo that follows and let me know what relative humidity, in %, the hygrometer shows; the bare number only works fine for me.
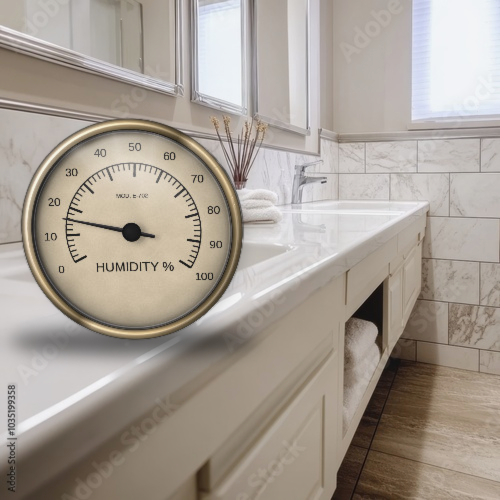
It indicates 16
